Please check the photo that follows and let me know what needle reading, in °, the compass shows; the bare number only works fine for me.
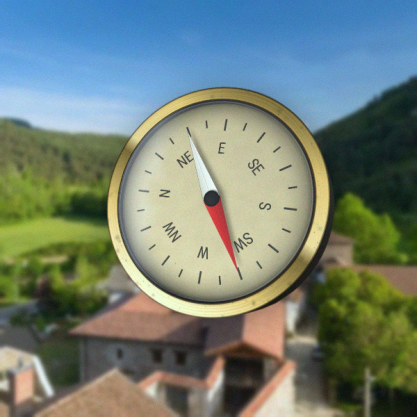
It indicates 240
